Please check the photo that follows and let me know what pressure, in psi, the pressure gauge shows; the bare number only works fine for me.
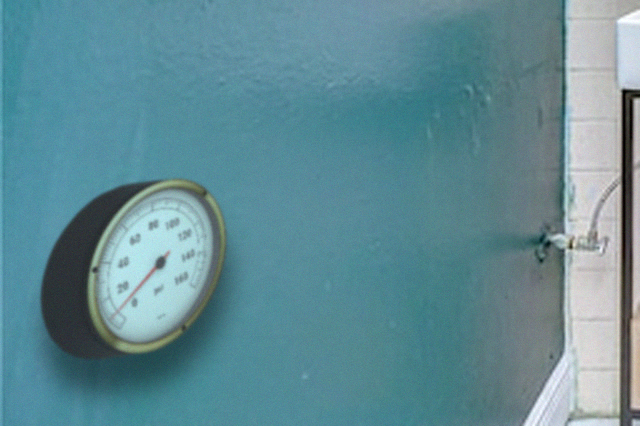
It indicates 10
